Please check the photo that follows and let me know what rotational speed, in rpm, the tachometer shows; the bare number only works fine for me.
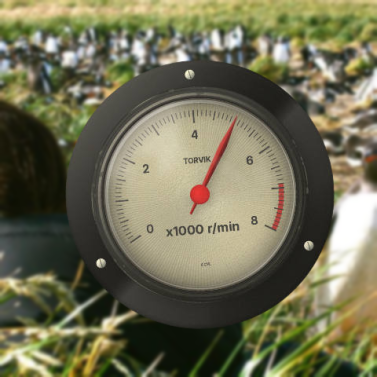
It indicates 5000
